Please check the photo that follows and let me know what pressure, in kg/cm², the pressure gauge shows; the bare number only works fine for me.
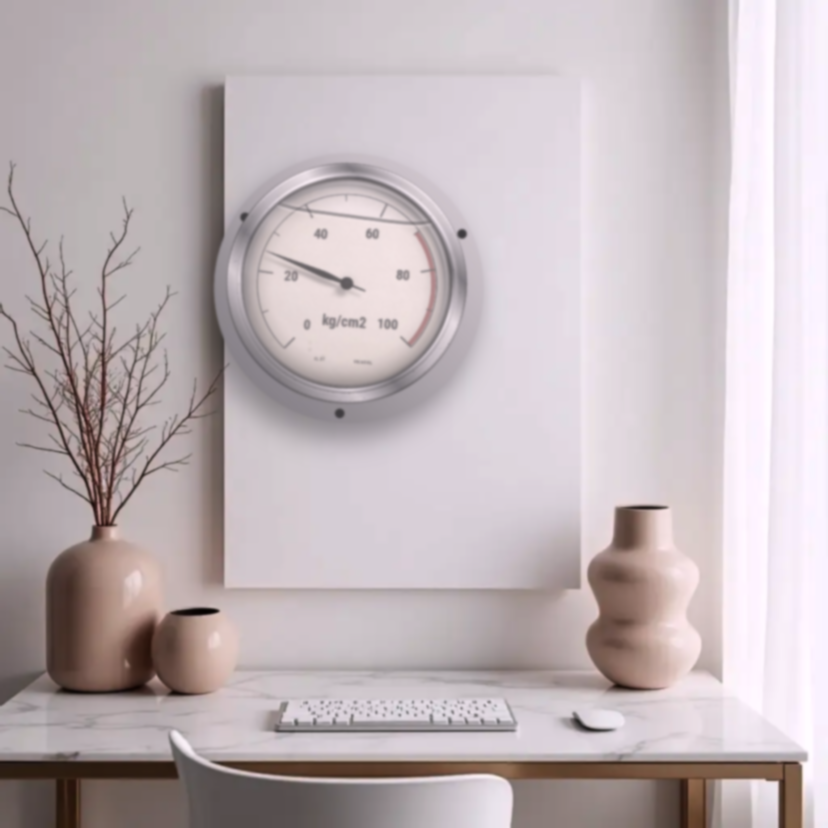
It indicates 25
